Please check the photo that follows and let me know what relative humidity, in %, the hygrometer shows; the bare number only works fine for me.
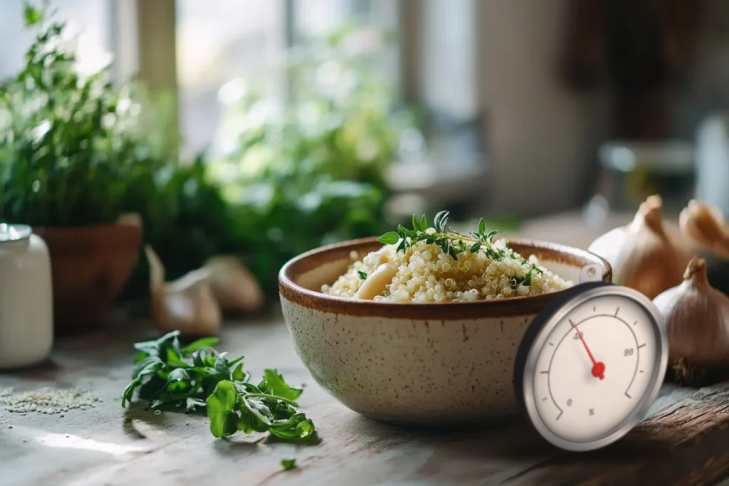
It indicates 40
